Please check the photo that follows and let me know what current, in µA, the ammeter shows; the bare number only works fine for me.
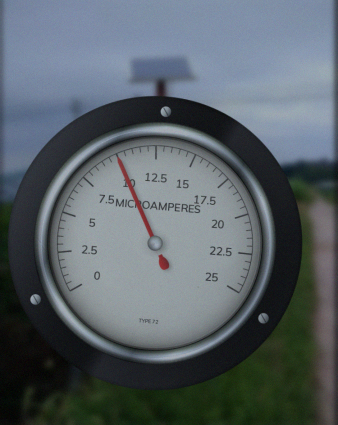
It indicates 10
